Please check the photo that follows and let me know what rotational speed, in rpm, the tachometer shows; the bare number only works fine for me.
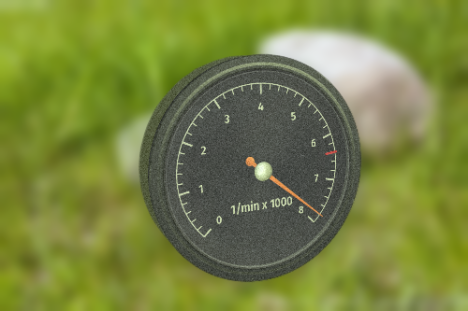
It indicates 7800
